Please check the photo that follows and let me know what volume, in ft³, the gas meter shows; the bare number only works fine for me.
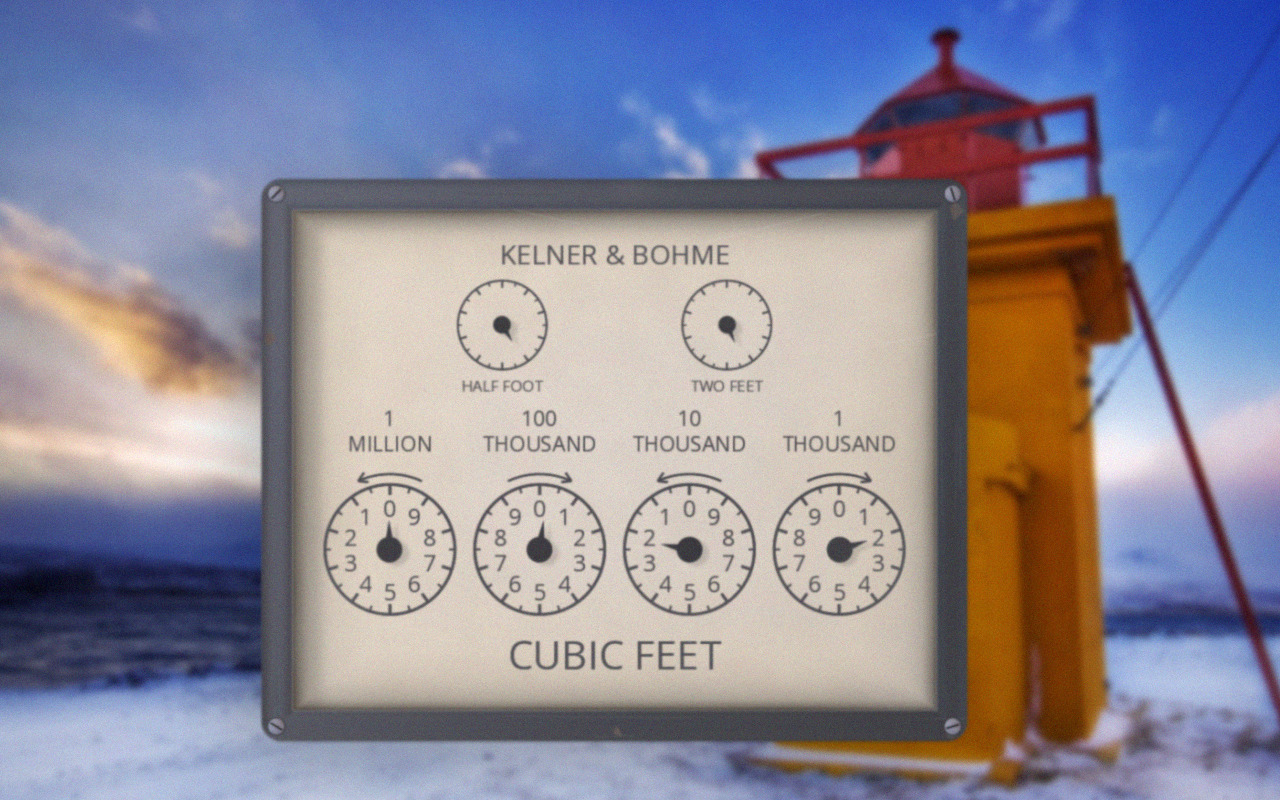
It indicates 2200
